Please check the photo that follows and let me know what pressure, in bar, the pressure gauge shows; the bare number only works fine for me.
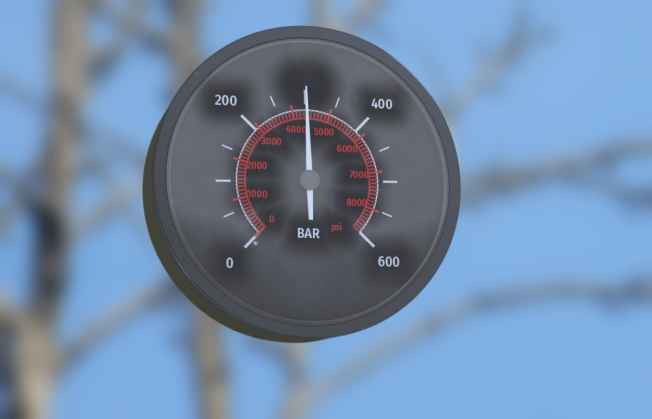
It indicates 300
